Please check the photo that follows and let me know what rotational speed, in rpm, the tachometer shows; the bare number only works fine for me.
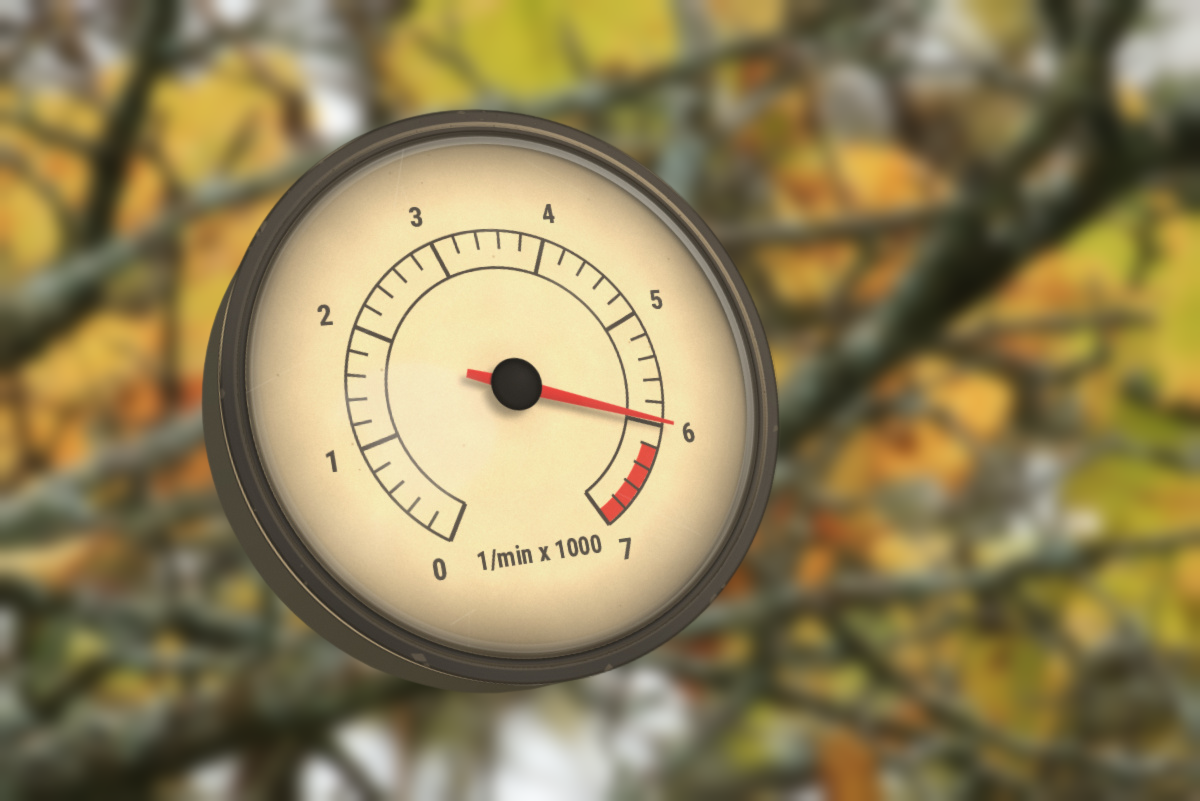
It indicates 6000
